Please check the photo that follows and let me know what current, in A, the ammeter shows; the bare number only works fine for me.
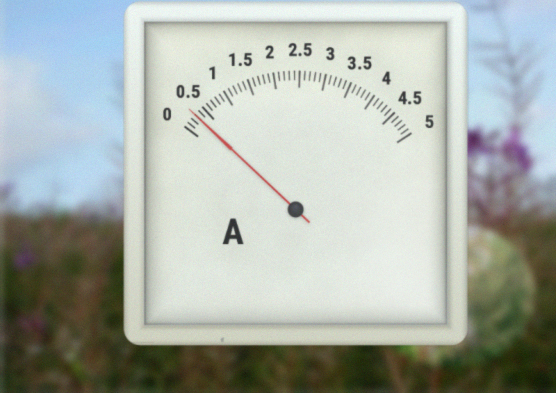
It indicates 0.3
